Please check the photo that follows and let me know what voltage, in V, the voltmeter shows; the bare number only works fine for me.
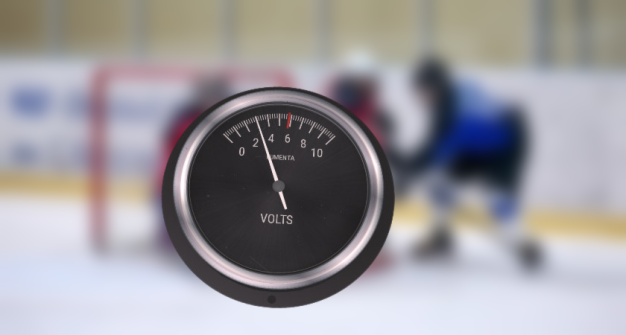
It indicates 3
